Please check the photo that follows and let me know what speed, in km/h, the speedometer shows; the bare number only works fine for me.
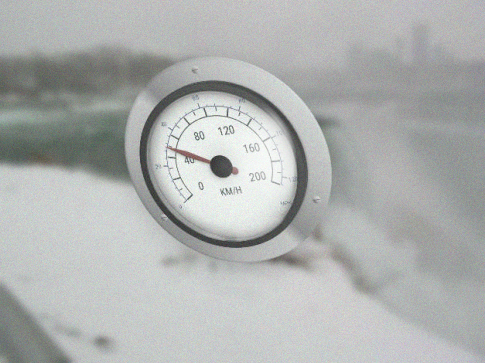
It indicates 50
